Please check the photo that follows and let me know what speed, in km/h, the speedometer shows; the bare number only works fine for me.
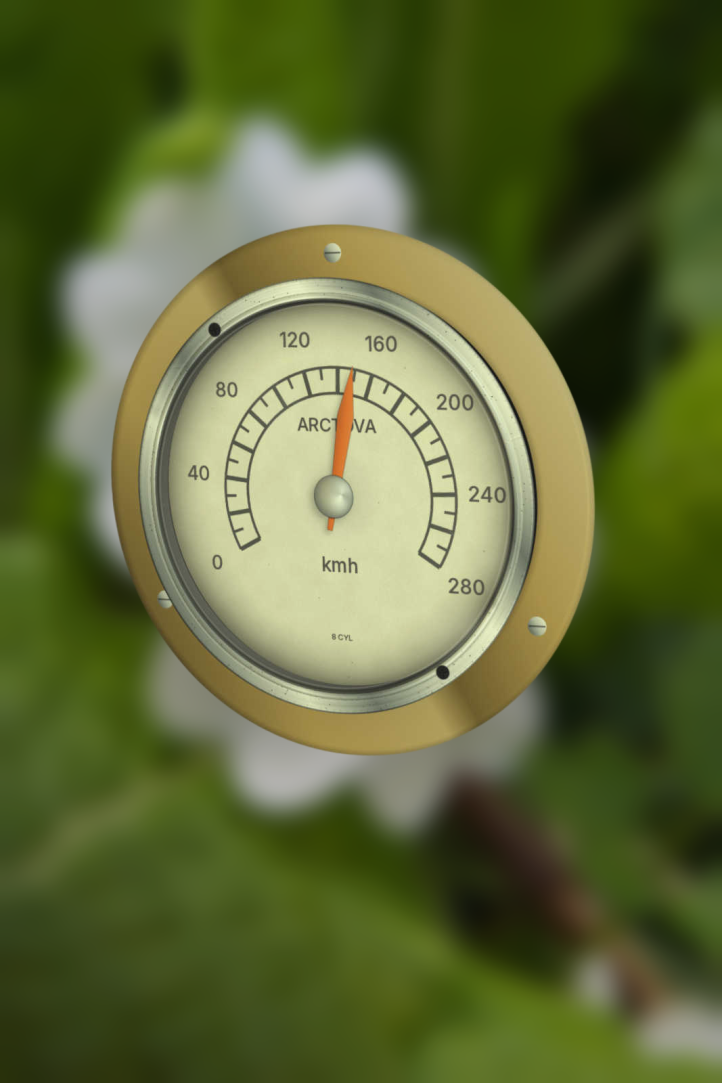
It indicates 150
